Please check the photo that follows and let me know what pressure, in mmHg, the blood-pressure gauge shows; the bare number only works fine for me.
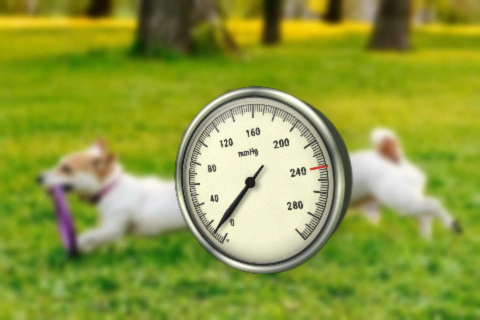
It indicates 10
